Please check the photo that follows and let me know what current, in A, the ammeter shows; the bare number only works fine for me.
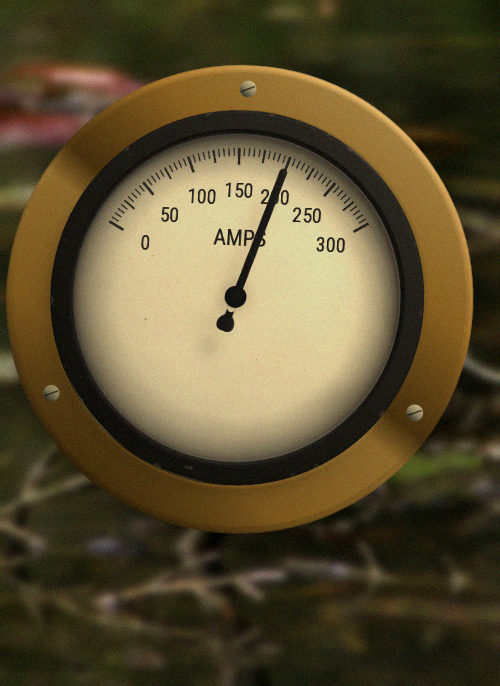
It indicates 200
